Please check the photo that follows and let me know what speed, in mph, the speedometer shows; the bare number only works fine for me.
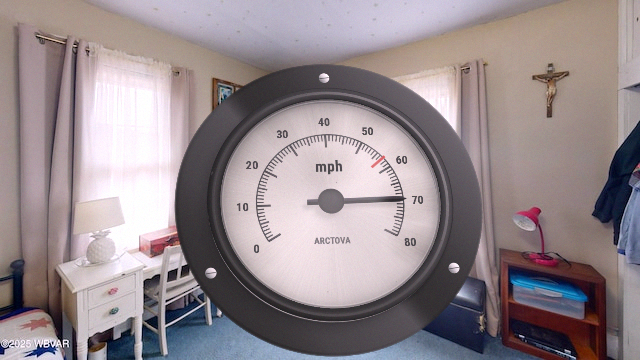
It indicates 70
